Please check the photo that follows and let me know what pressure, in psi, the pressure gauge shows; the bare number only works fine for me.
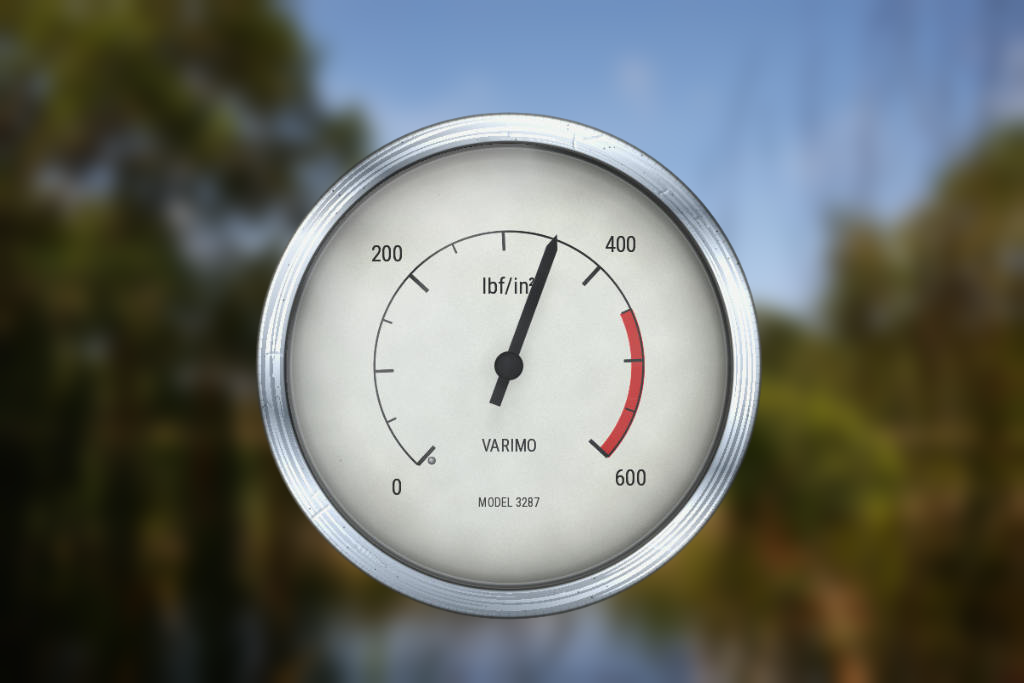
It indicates 350
